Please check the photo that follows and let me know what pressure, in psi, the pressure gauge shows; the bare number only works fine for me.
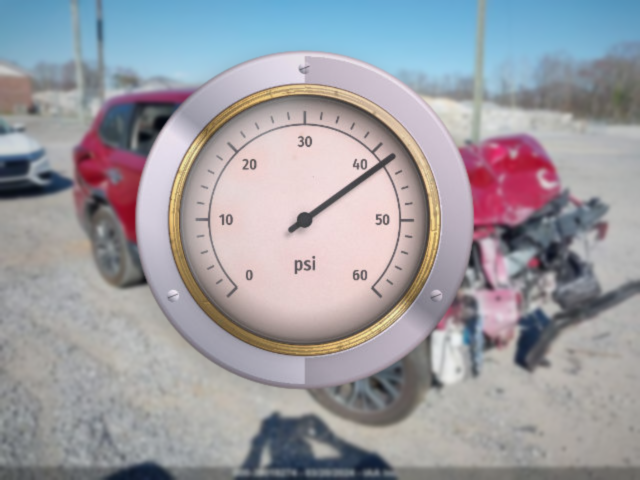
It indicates 42
